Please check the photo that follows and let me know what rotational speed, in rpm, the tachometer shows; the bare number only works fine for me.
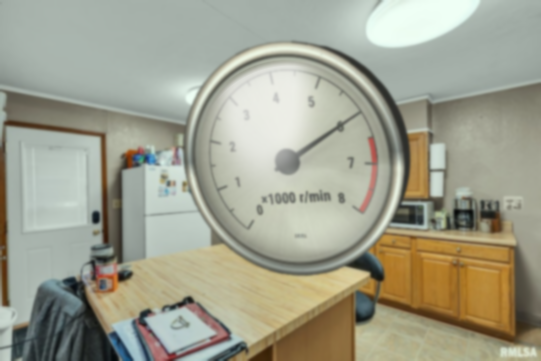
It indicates 6000
